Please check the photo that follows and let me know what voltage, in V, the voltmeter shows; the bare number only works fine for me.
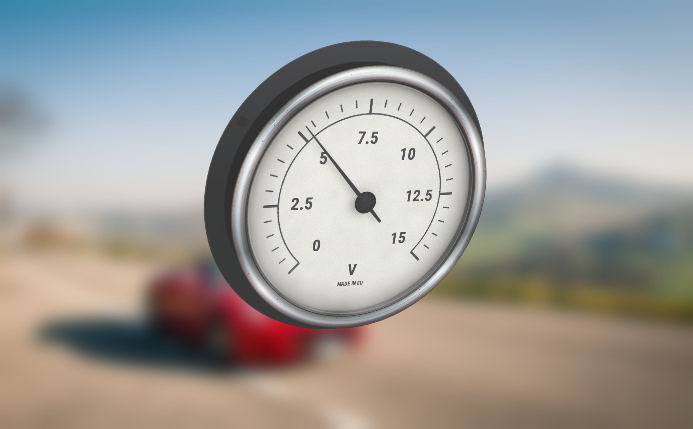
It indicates 5.25
